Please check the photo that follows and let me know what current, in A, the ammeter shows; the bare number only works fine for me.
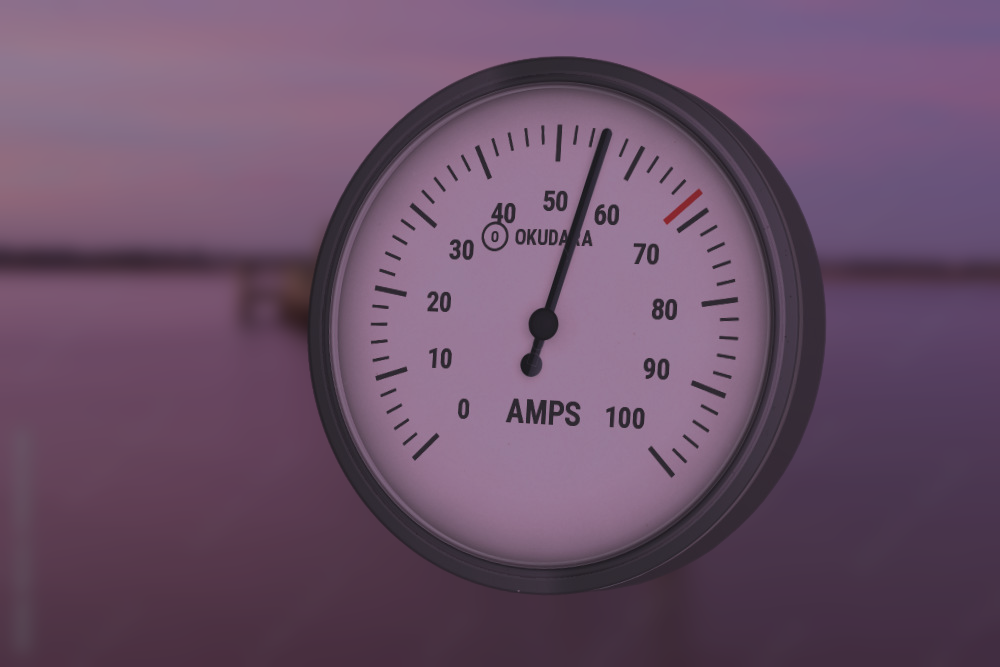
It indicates 56
